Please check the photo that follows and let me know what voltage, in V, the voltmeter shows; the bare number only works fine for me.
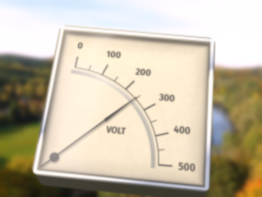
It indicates 250
